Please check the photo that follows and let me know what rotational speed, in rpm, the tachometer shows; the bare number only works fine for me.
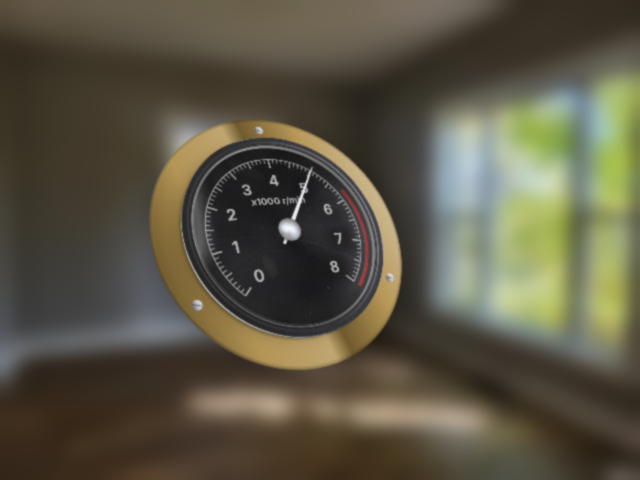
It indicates 5000
